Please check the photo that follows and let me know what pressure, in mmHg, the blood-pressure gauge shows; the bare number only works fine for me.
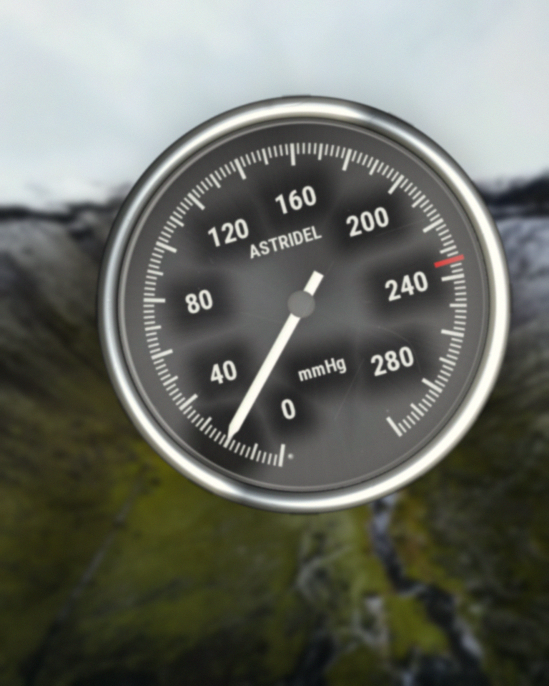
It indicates 20
